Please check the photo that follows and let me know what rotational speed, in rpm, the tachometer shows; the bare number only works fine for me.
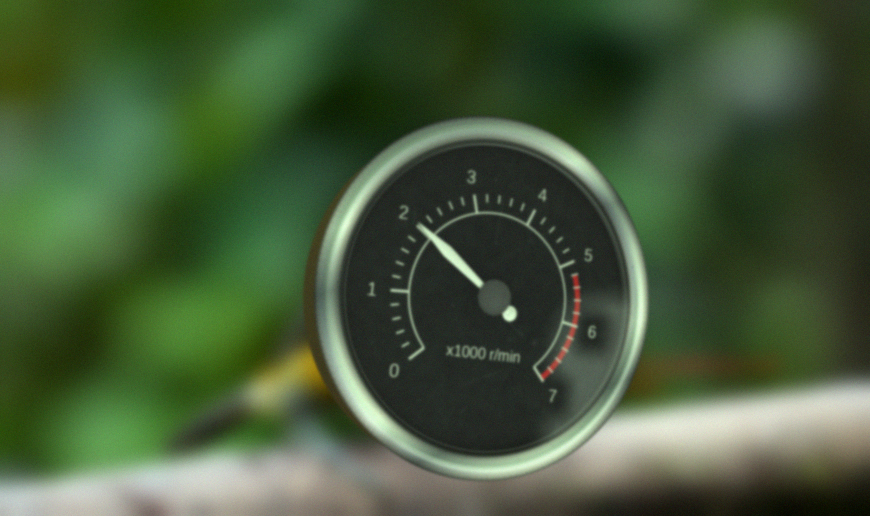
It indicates 2000
